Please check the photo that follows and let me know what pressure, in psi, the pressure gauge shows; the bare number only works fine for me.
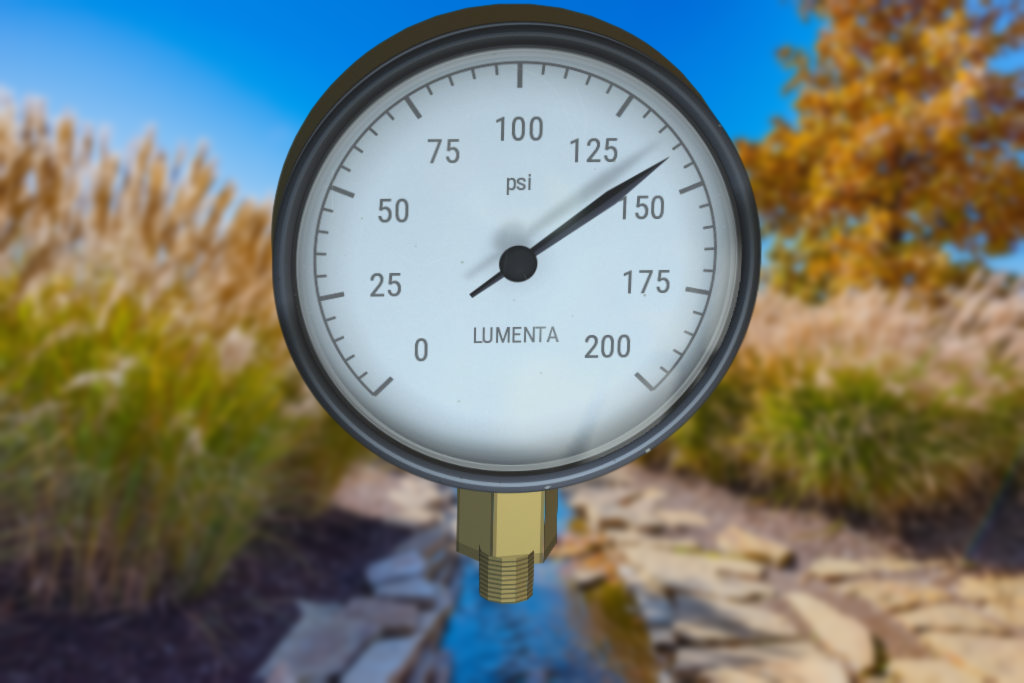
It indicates 140
